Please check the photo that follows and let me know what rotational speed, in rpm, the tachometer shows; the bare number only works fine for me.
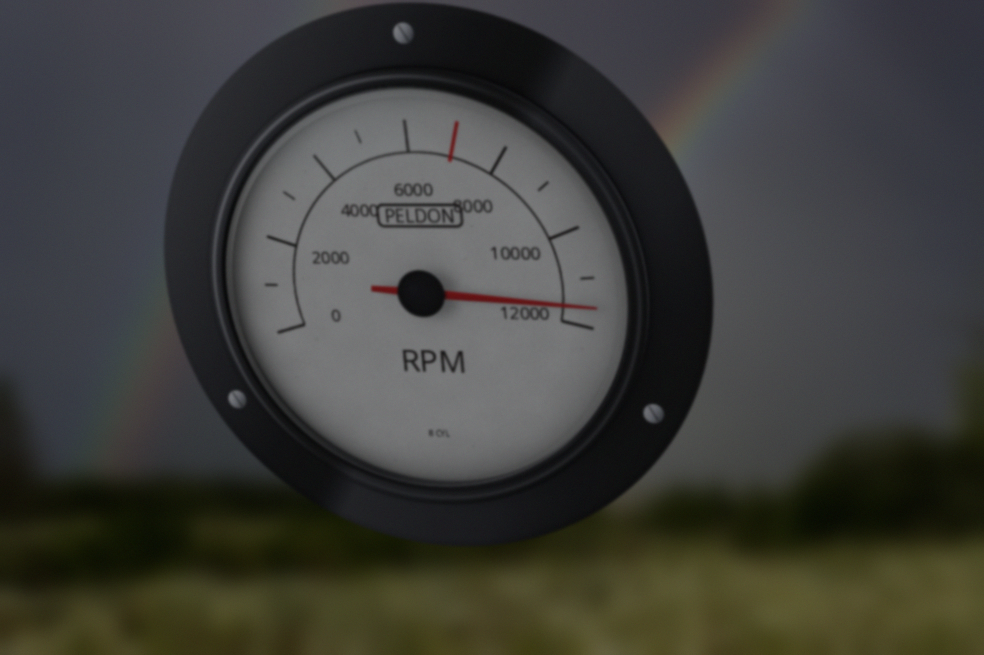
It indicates 11500
